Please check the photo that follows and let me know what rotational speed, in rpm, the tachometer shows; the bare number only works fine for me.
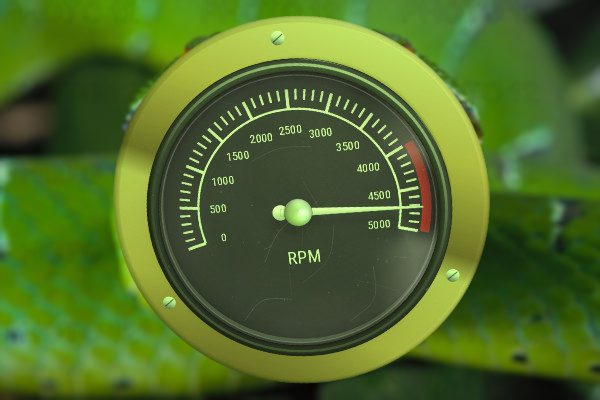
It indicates 4700
